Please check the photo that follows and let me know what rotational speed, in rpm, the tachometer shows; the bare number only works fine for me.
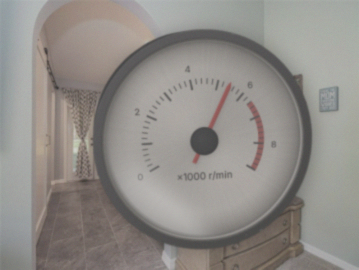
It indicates 5400
